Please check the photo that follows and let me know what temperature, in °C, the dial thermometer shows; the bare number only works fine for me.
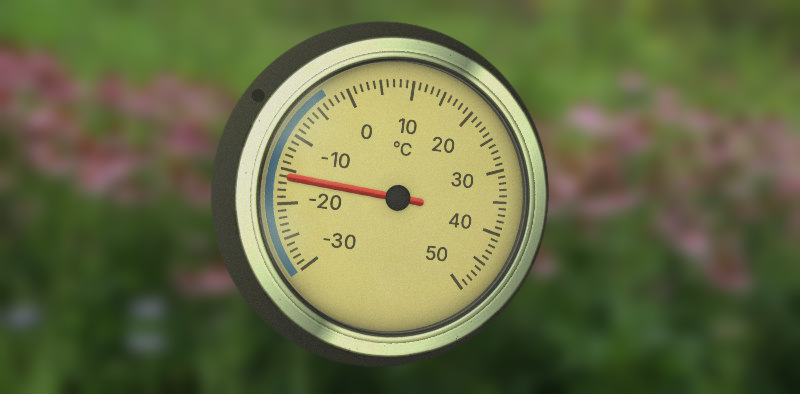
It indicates -16
